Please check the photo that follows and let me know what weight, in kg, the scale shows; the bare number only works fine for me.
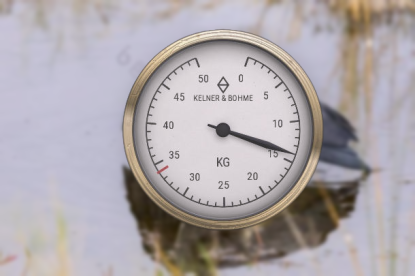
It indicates 14
